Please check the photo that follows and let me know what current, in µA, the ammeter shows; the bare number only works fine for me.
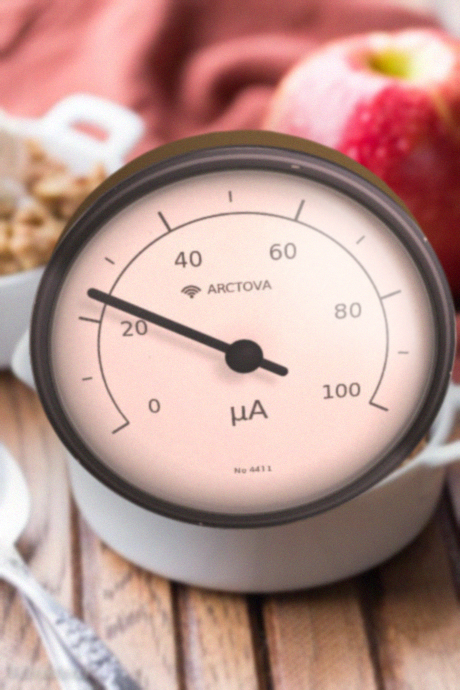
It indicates 25
